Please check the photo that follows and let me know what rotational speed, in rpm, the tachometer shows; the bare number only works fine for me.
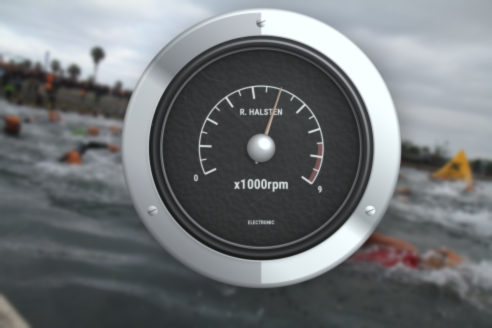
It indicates 5000
